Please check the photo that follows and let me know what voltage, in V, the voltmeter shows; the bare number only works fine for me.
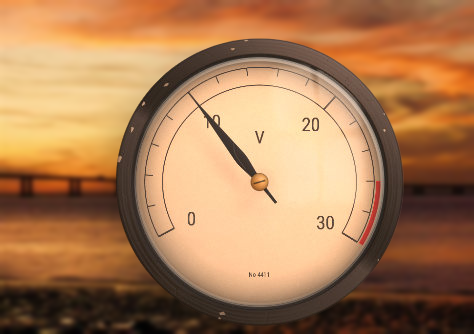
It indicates 10
